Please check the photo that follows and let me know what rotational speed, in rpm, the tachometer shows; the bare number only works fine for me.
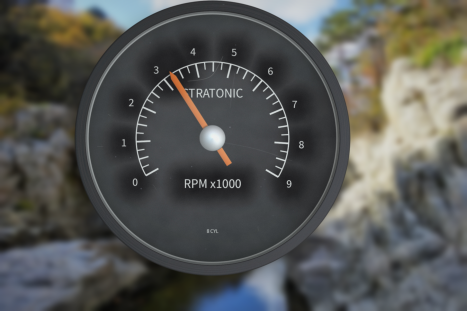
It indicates 3250
